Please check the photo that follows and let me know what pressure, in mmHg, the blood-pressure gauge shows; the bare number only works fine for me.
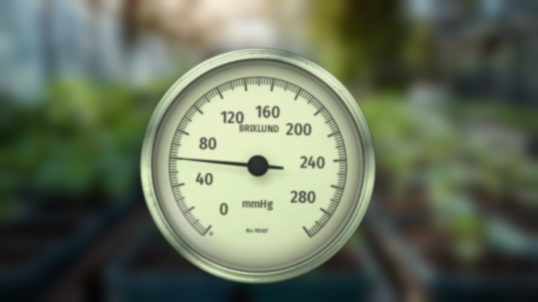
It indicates 60
